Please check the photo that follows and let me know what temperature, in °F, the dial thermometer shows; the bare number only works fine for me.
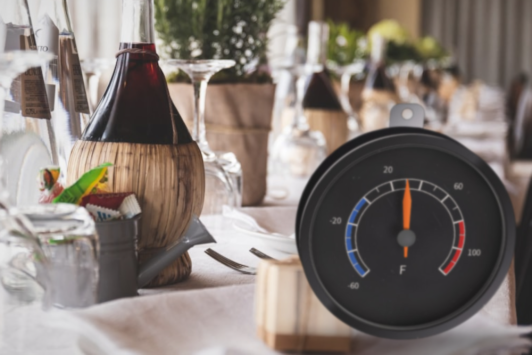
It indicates 30
